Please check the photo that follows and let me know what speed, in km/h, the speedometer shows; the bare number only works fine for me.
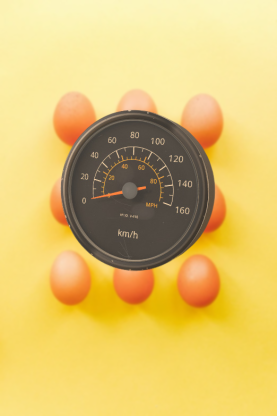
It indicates 0
